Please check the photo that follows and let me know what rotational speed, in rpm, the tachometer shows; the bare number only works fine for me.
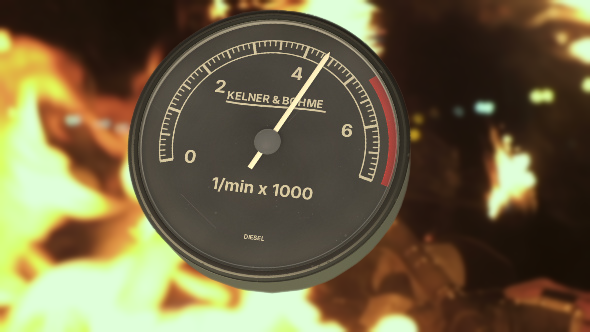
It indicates 4400
